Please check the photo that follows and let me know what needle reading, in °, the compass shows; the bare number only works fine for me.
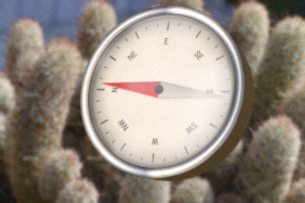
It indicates 5
